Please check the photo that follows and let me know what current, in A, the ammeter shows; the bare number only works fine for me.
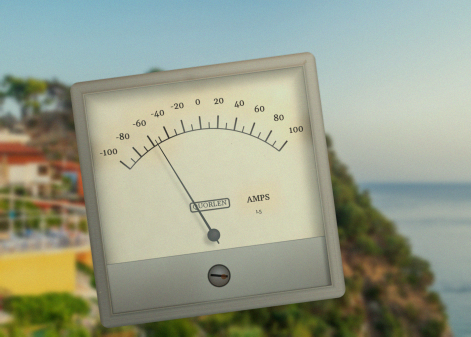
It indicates -55
